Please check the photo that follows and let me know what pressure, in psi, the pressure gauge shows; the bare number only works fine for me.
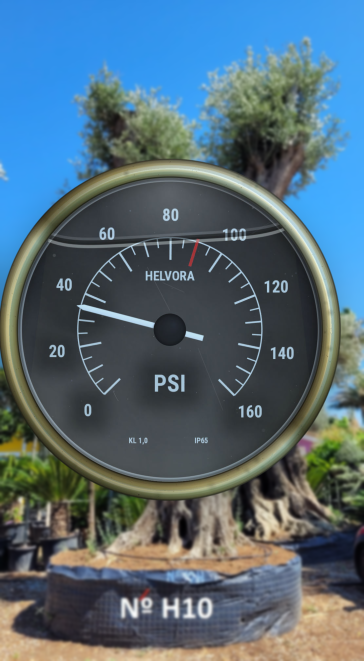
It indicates 35
